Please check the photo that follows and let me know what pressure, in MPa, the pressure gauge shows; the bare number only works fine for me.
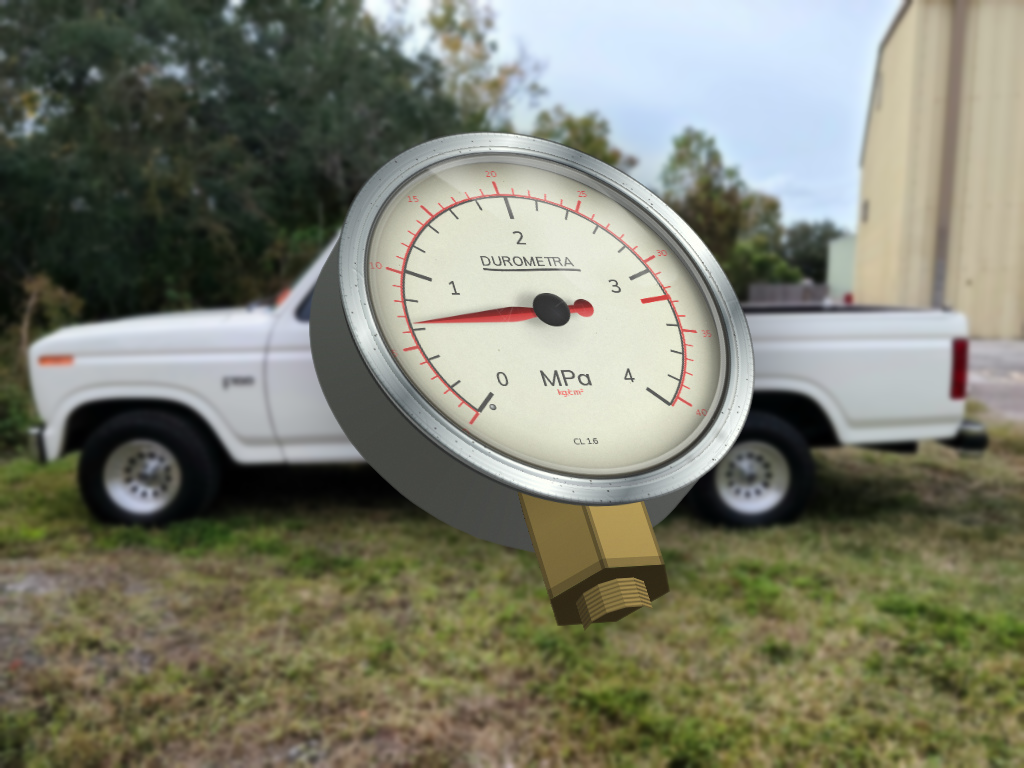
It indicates 0.6
